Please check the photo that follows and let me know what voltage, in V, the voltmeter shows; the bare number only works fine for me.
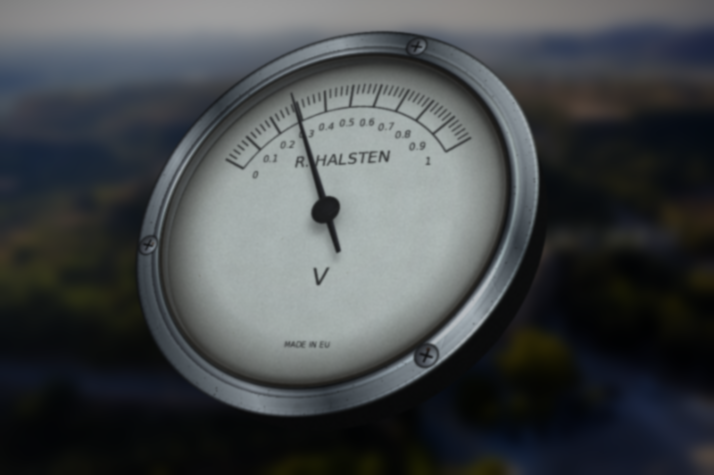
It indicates 0.3
